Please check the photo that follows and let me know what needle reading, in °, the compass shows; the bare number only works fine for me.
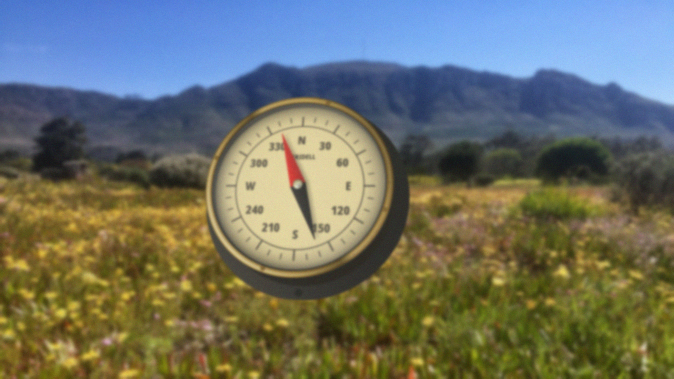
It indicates 340
